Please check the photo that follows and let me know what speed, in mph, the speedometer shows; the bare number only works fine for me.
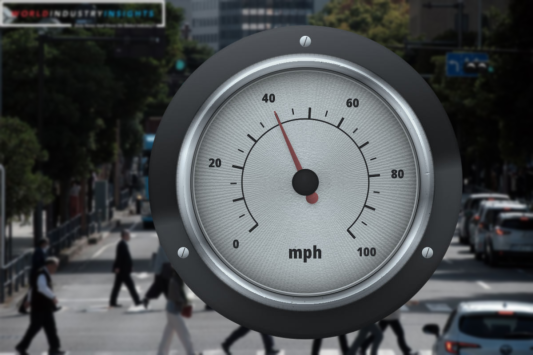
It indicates 40
